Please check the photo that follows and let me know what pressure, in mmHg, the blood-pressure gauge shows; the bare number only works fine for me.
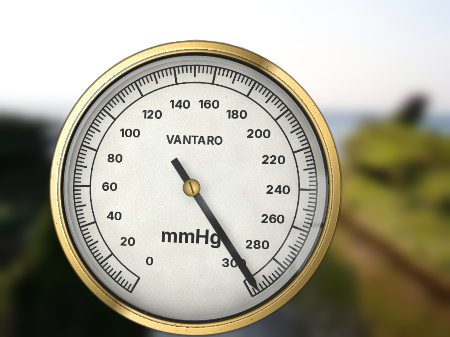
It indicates 296
